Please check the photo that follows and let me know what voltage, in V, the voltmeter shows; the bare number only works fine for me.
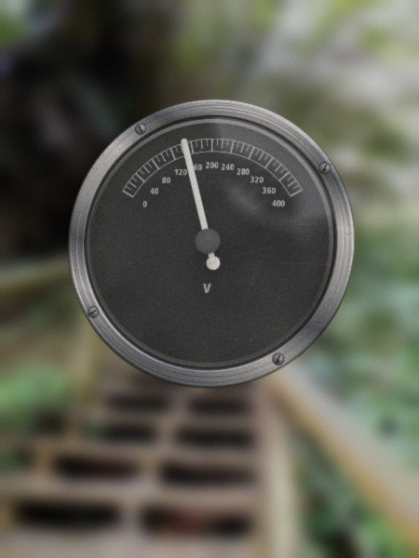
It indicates 150
